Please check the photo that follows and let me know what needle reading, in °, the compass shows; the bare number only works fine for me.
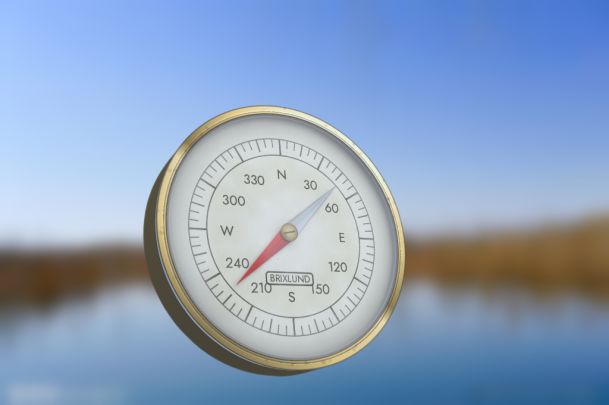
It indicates 227.5
